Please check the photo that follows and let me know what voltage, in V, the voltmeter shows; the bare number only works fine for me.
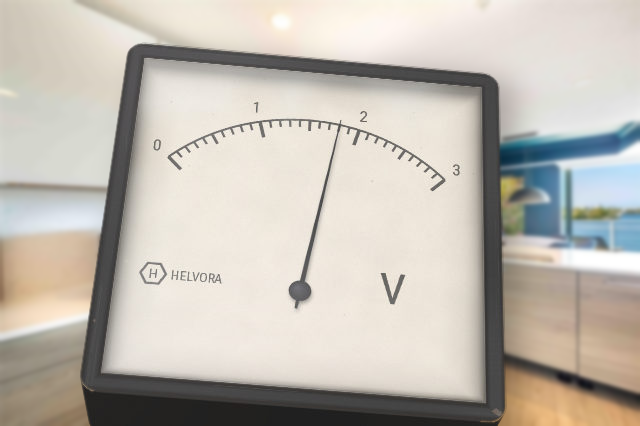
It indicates 1.8
